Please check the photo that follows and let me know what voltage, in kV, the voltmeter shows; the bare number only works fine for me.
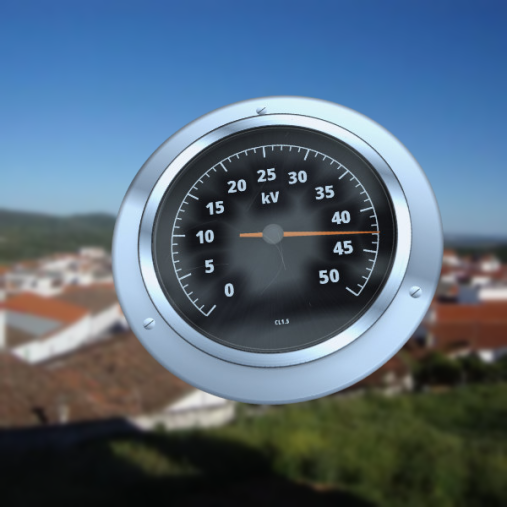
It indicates 43
